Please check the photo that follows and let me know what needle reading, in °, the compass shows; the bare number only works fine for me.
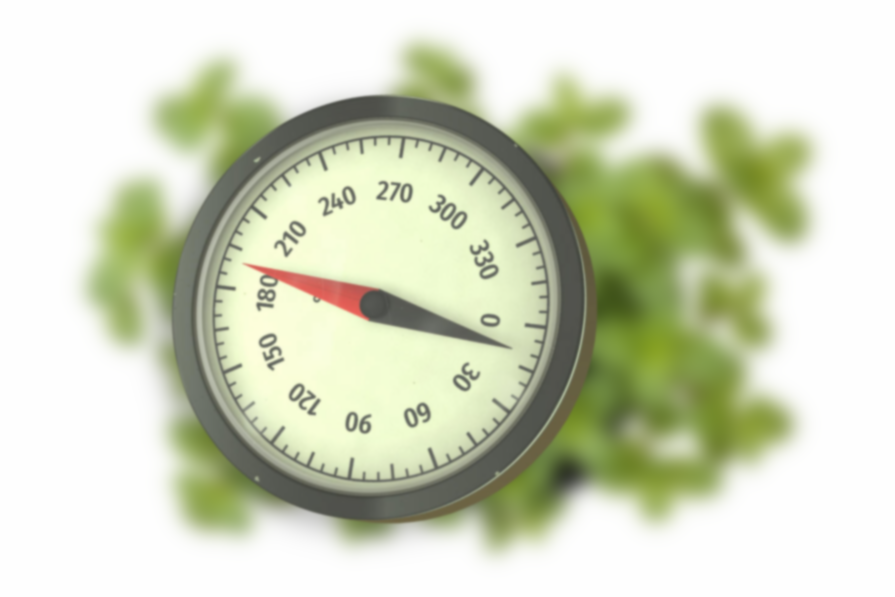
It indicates 190
